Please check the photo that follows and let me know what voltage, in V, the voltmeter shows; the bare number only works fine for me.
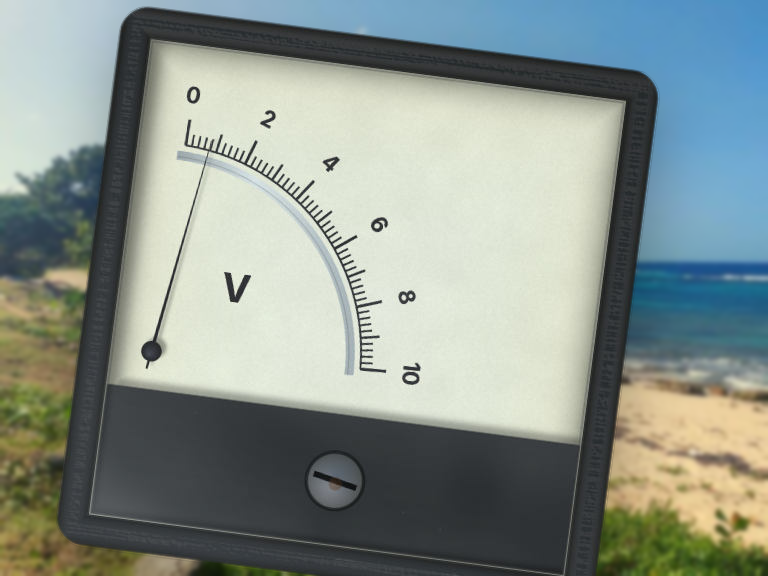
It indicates 0.8
